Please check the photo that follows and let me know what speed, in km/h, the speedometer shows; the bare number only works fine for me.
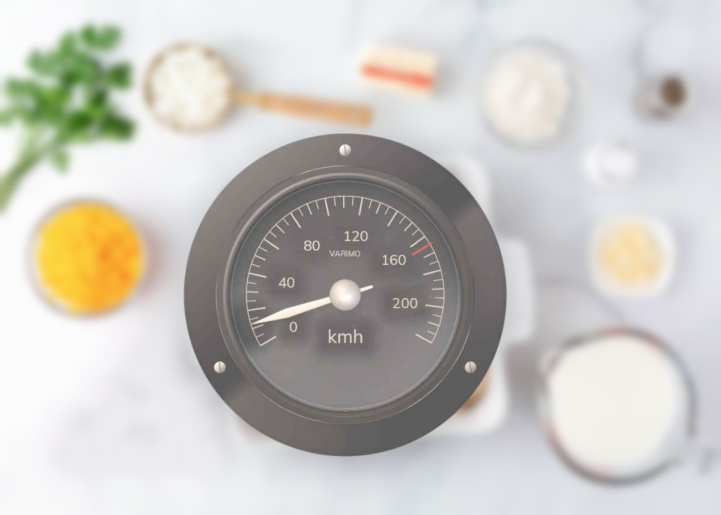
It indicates 12.5
